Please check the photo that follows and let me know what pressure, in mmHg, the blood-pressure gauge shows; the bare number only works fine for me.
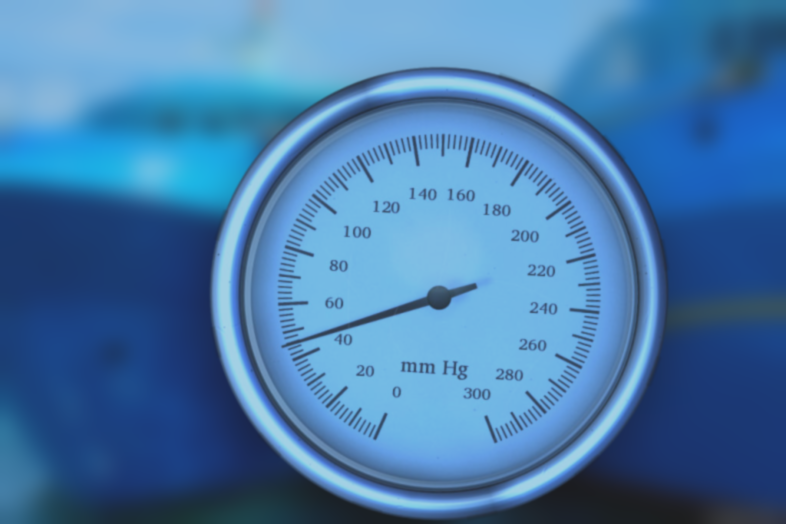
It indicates 46
